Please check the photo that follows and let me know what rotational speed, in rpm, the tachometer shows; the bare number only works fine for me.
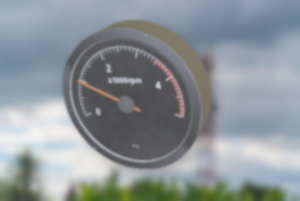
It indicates 1000
